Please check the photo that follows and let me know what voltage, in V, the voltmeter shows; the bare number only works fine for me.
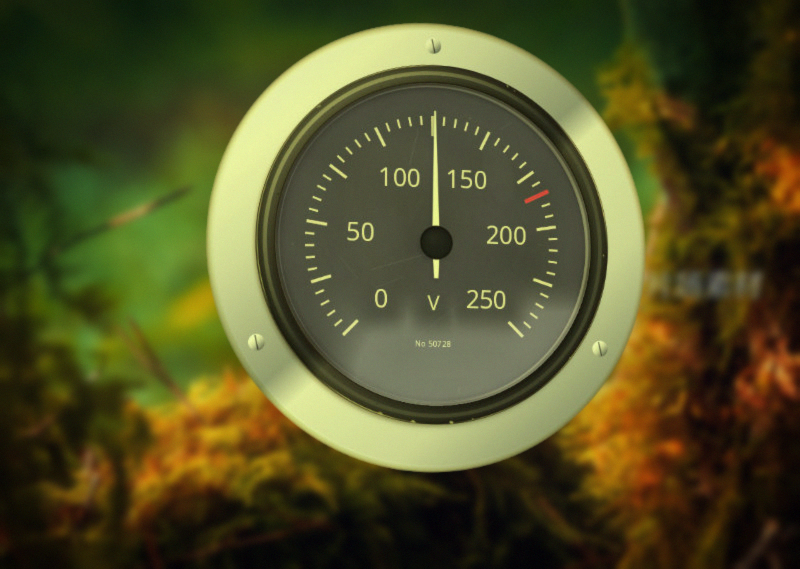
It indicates 125
